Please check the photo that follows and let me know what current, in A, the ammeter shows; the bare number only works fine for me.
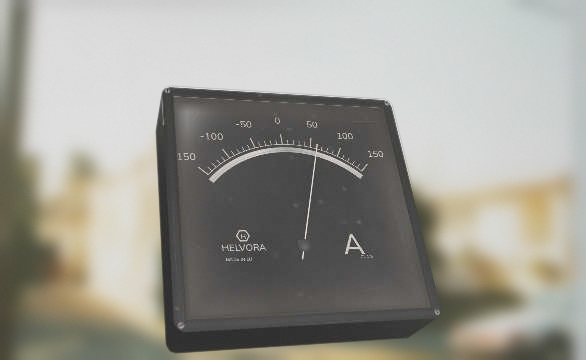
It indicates 60
